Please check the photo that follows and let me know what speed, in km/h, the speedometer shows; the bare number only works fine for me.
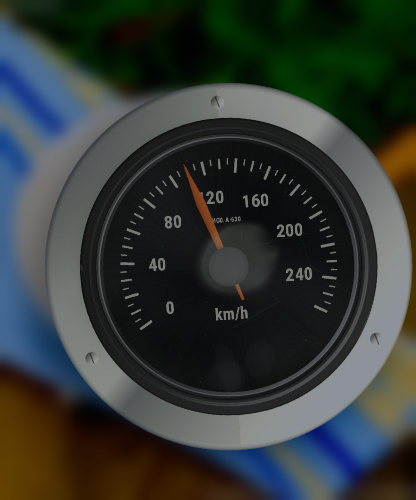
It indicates 110
